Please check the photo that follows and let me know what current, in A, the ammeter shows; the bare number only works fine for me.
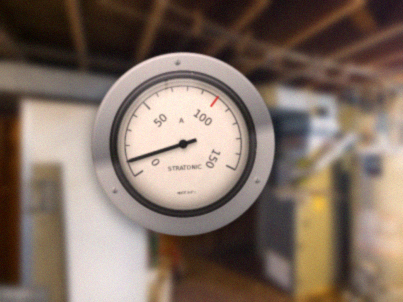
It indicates 10
